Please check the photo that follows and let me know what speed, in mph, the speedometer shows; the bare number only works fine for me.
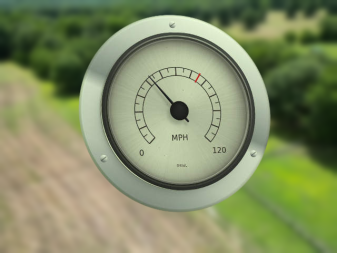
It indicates 42.5
